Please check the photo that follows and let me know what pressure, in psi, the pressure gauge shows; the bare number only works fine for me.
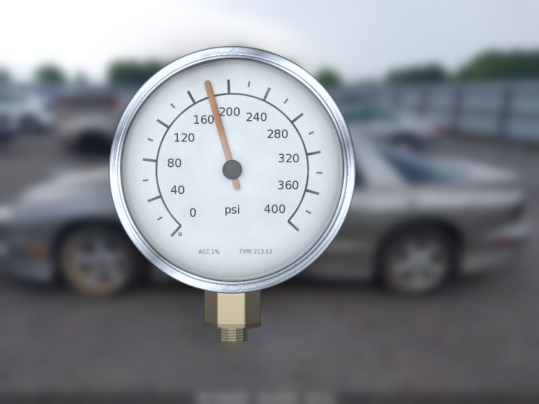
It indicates 180
